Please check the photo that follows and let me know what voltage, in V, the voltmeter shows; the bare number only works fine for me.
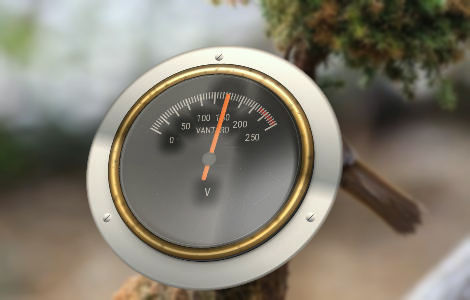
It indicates 150
